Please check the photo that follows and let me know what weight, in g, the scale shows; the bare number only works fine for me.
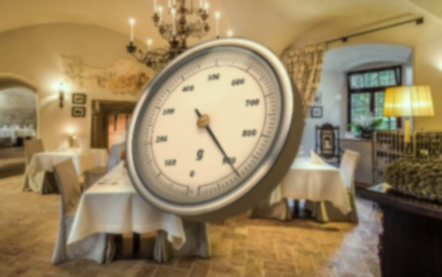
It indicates 900
